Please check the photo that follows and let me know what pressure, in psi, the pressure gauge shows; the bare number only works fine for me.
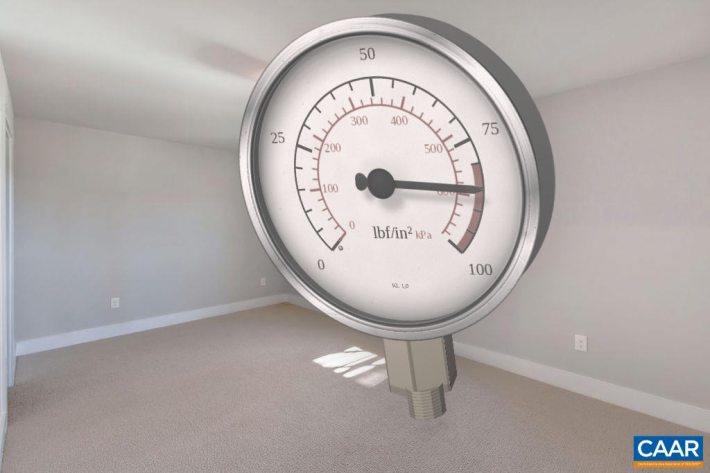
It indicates 85
